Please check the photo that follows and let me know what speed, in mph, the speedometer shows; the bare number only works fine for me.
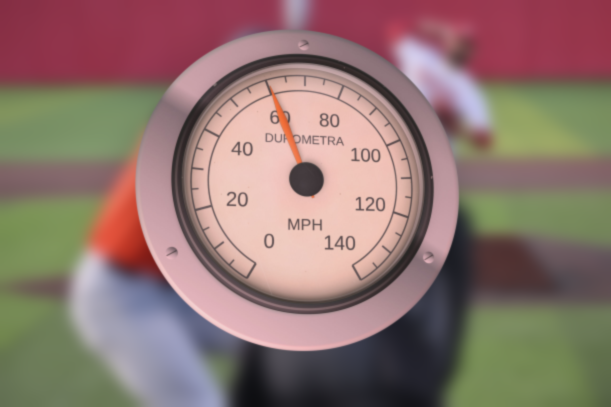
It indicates 60
